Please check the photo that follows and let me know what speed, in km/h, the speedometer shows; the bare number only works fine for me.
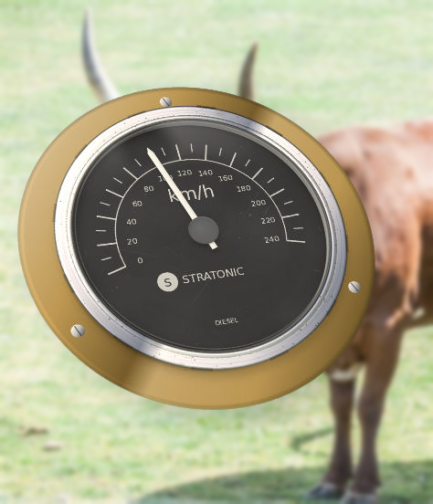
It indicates 100
